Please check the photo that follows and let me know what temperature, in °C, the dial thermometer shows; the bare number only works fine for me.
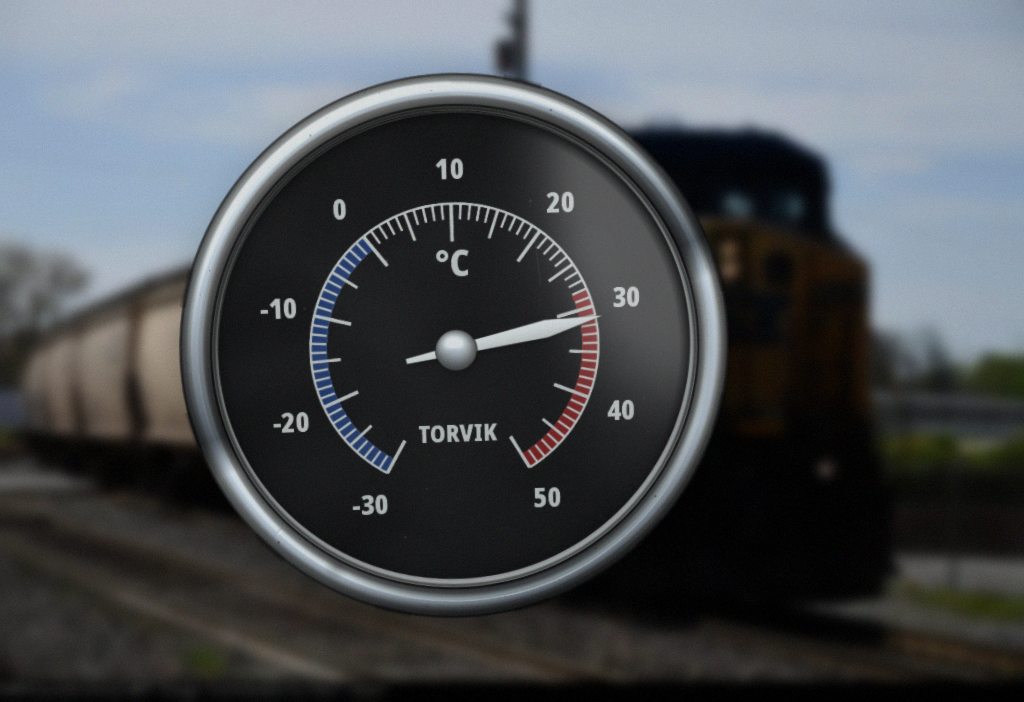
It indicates 31
